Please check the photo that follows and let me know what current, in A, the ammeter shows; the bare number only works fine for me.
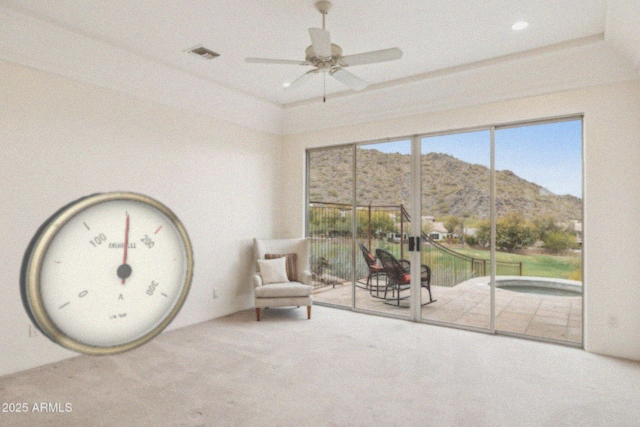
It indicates 150
